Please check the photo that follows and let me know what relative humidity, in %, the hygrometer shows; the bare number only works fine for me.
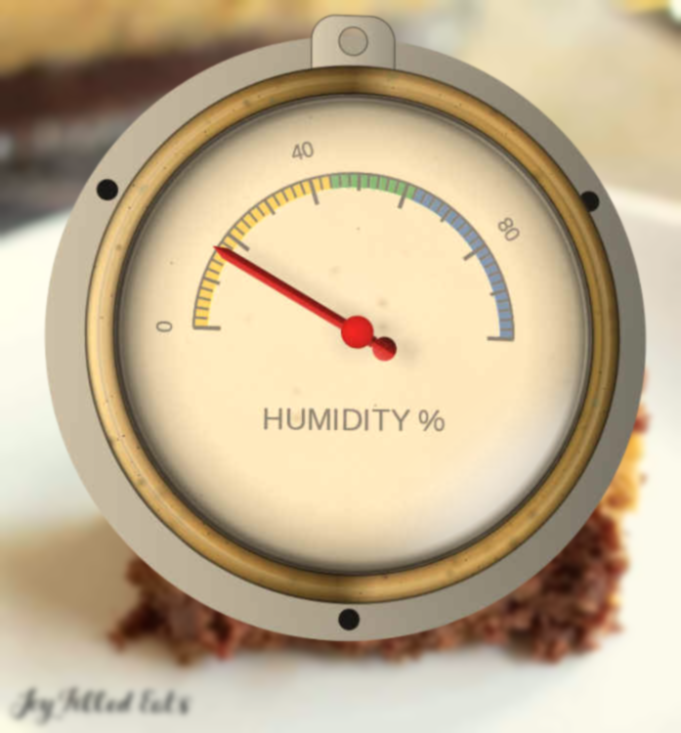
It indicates 16
